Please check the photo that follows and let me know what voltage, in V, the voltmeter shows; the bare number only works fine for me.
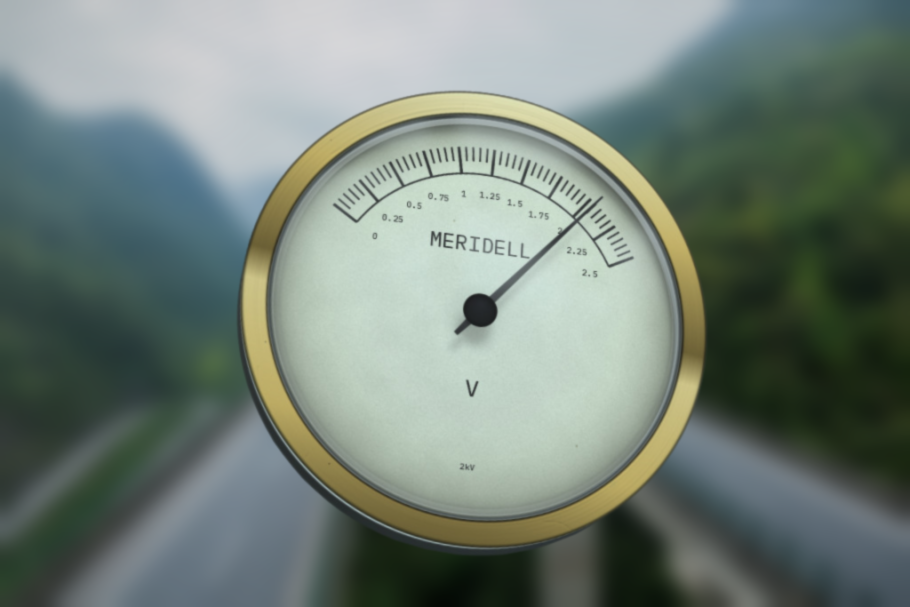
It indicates 2.05
